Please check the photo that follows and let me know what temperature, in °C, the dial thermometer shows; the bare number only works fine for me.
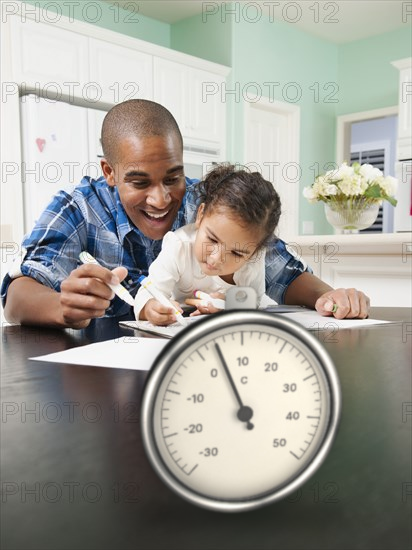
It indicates 4
